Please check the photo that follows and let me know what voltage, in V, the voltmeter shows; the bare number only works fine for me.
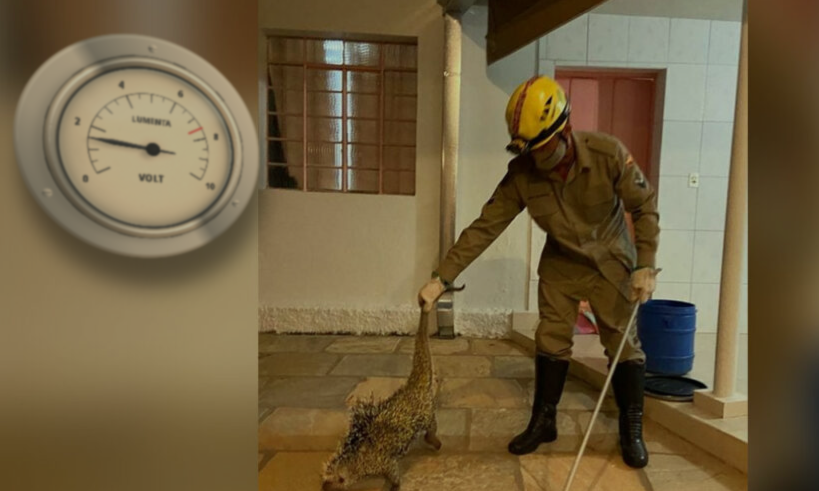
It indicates 1.5
